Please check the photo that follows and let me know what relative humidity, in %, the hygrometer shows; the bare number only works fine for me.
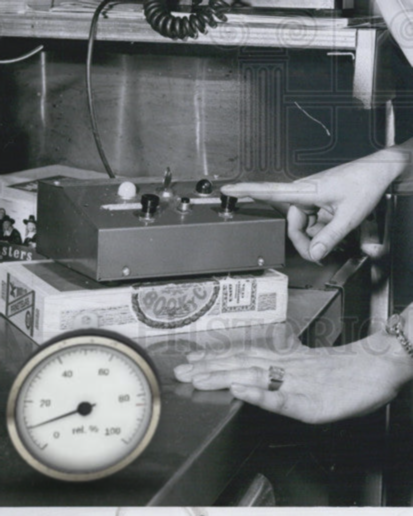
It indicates 10
